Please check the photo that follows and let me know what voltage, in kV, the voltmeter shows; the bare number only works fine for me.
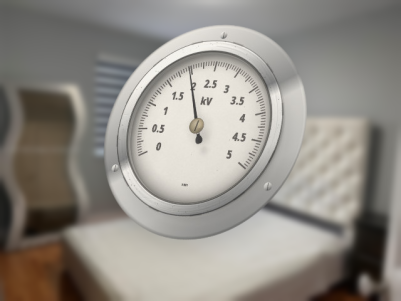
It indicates 2
